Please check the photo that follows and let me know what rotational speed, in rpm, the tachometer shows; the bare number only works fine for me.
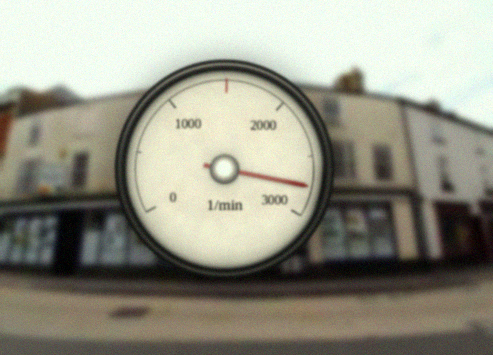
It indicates 2750
